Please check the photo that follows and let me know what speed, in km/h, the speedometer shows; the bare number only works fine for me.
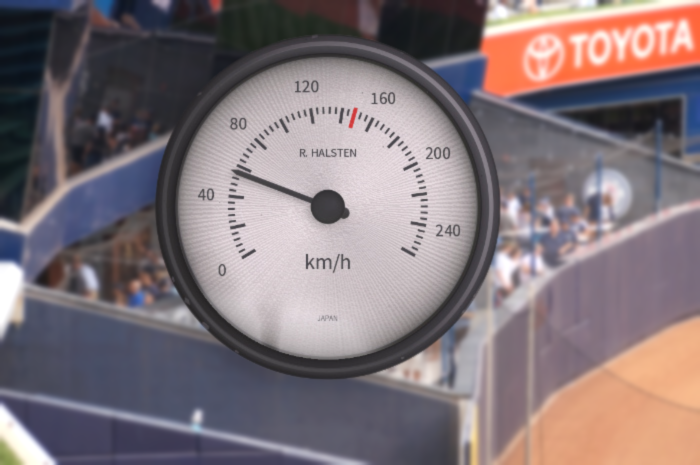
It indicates 56
